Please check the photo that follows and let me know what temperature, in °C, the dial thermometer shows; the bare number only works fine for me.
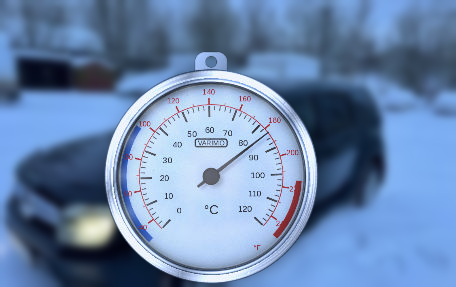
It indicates 84
